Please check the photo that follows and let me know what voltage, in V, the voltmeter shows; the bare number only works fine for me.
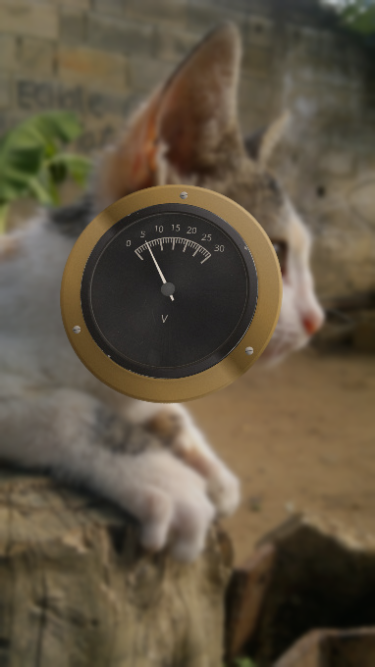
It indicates 5
